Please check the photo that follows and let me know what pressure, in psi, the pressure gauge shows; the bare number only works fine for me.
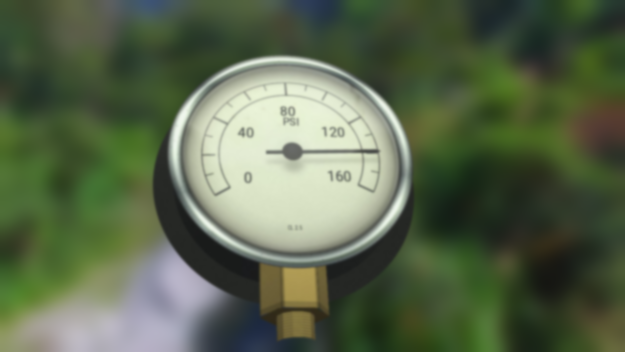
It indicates 140
